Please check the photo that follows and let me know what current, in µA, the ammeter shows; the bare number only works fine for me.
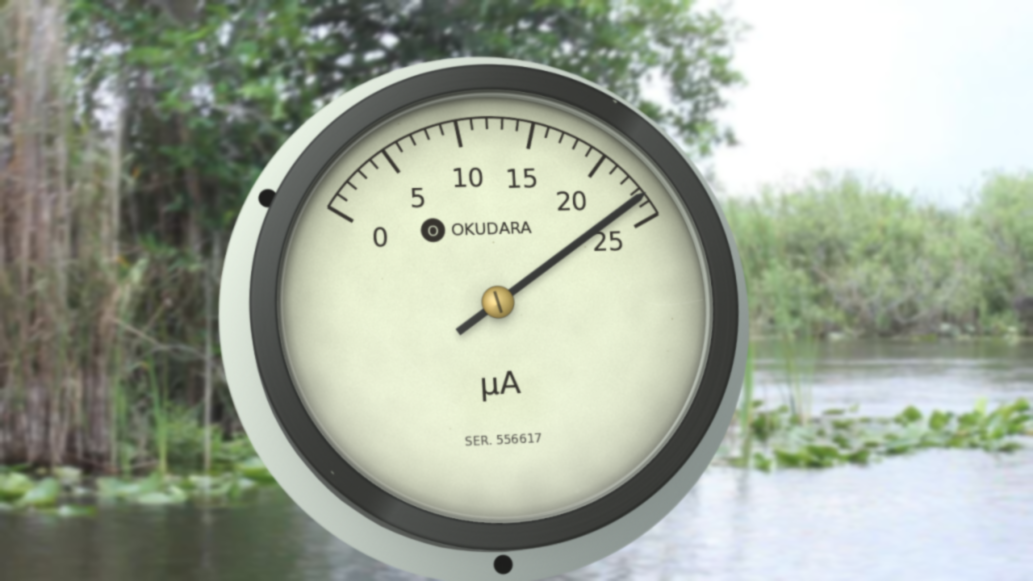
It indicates 23.5
